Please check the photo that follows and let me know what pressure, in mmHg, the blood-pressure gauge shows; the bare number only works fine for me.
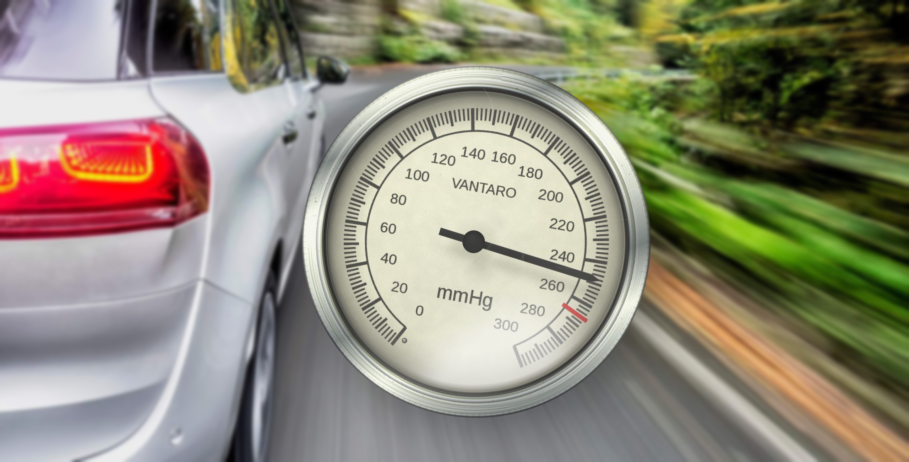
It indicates 248
